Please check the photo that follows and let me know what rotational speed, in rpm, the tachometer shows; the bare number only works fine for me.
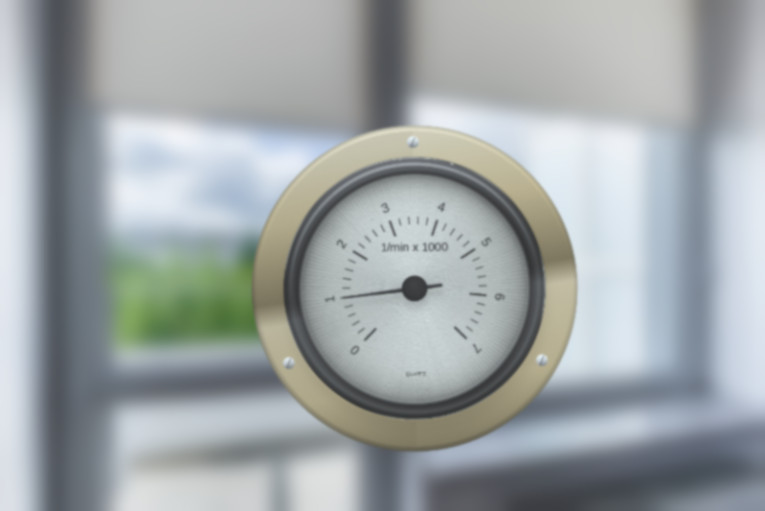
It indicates 1000
